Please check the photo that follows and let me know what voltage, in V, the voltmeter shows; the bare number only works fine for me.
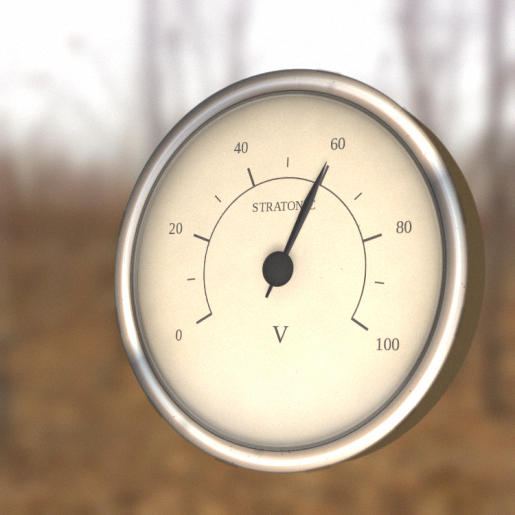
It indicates 60
